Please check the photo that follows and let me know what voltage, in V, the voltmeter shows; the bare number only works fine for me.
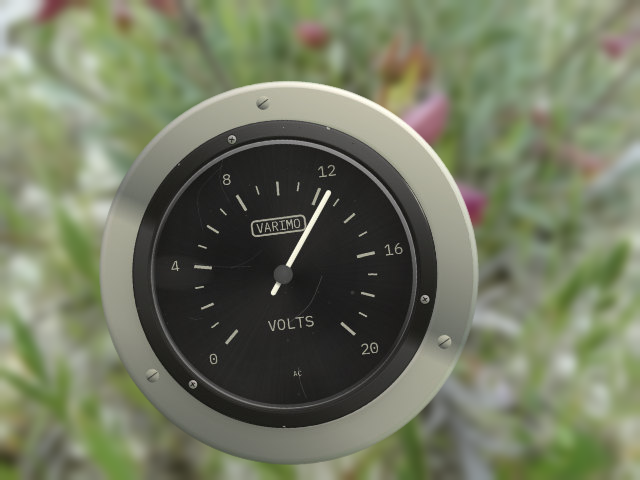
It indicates 12.5
